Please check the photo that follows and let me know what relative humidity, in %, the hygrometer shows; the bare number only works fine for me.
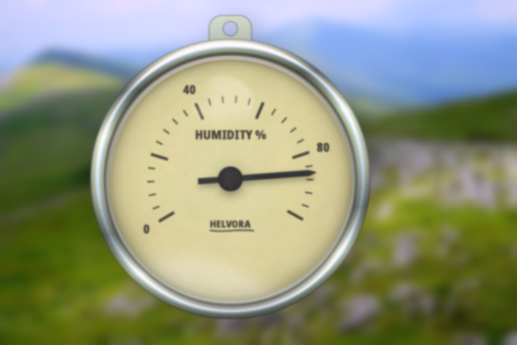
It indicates 86
